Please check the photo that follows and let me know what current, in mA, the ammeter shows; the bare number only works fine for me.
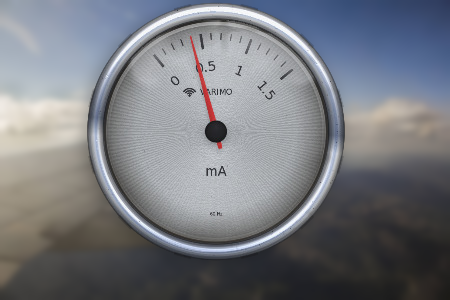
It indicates 0.4
